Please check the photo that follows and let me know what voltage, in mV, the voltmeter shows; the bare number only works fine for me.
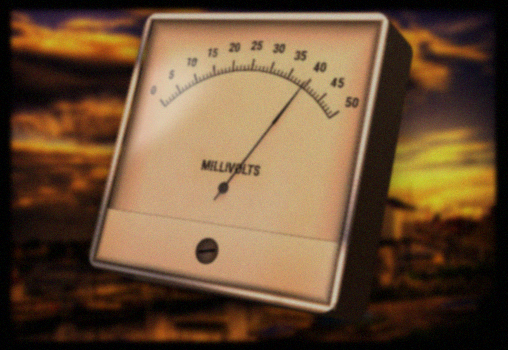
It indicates 40
